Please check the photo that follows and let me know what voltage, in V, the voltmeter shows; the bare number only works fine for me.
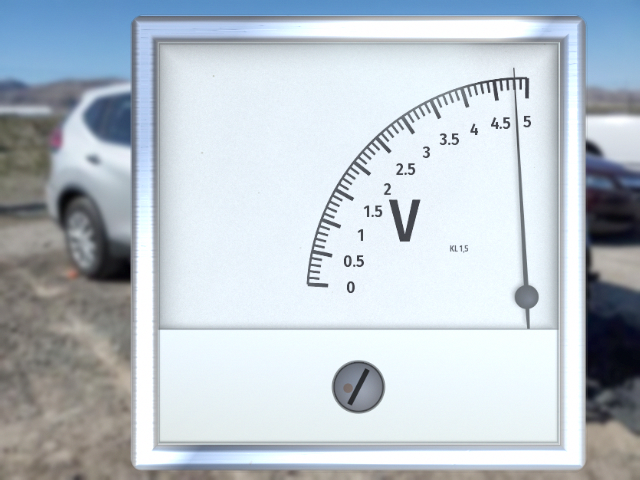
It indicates 4.8
